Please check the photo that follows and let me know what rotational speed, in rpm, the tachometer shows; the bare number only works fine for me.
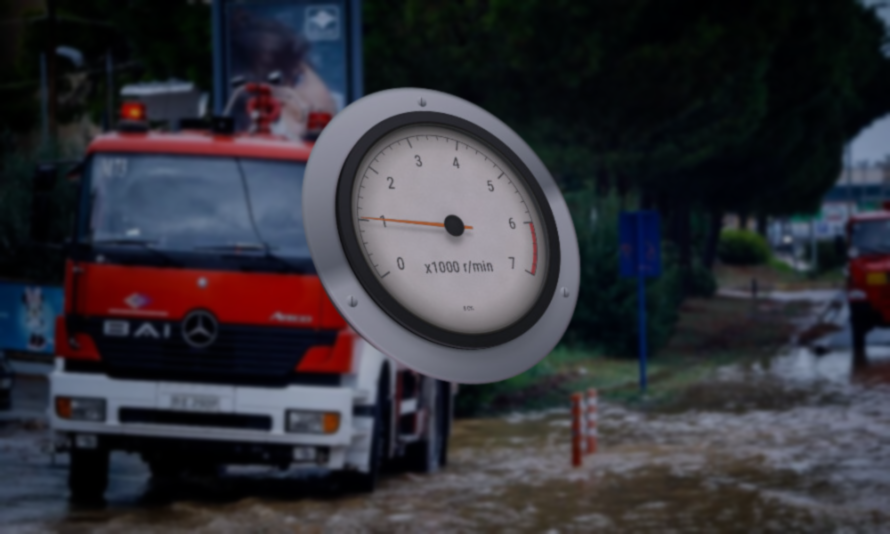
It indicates 1000
